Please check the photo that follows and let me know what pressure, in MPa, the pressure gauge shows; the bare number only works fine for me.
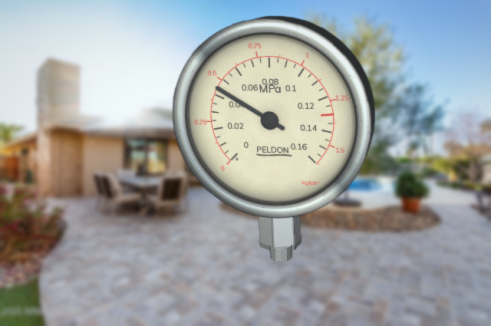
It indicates 0.045
